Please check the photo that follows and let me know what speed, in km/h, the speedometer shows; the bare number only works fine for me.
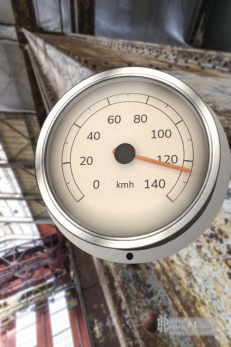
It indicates 125
